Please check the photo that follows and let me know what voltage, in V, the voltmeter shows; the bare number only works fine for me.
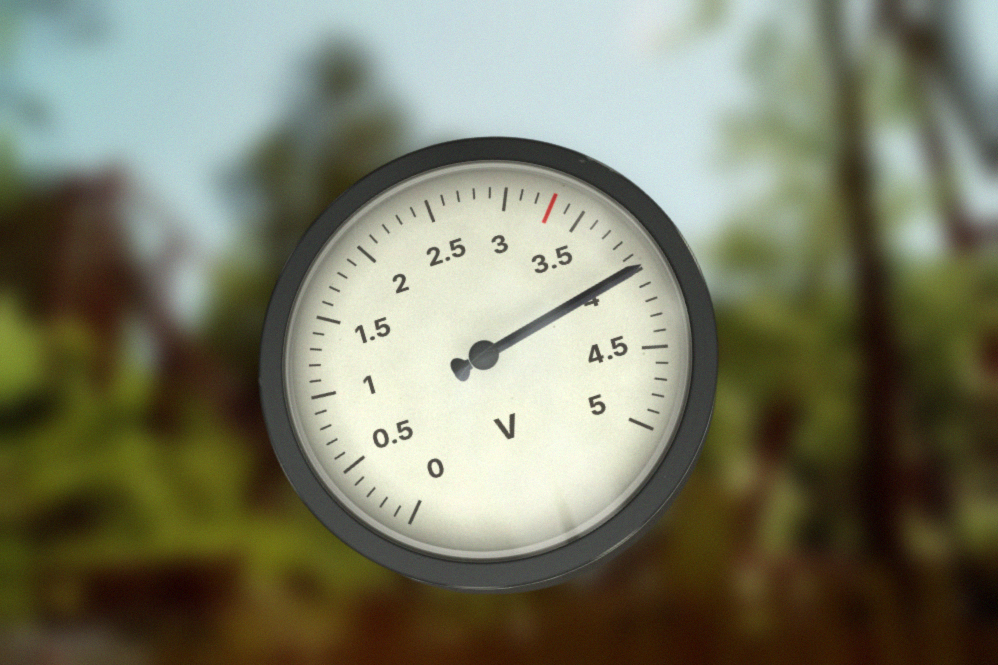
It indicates 4
